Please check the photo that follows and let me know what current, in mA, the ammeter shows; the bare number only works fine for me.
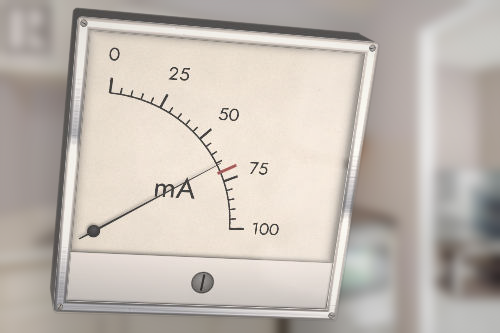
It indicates 65
